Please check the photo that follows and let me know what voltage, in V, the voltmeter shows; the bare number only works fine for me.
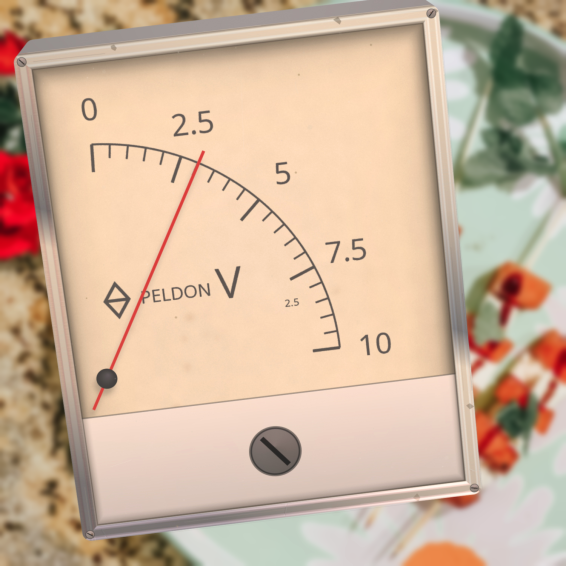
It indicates 3
